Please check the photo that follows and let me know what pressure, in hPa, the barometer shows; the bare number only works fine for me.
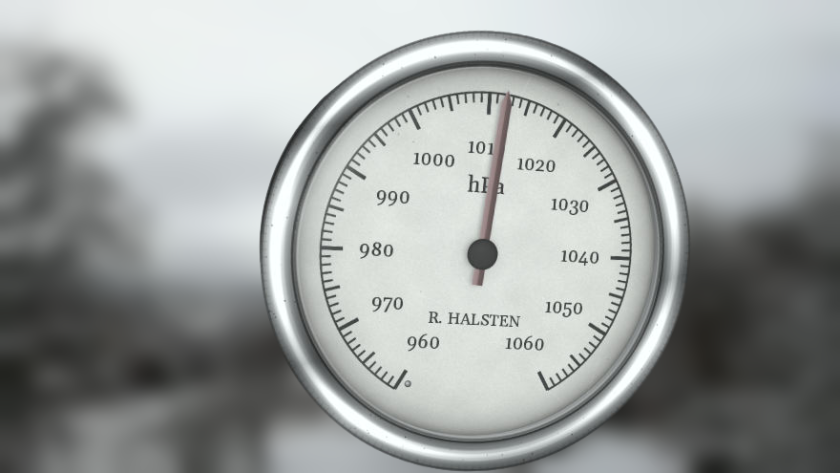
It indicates 1012
